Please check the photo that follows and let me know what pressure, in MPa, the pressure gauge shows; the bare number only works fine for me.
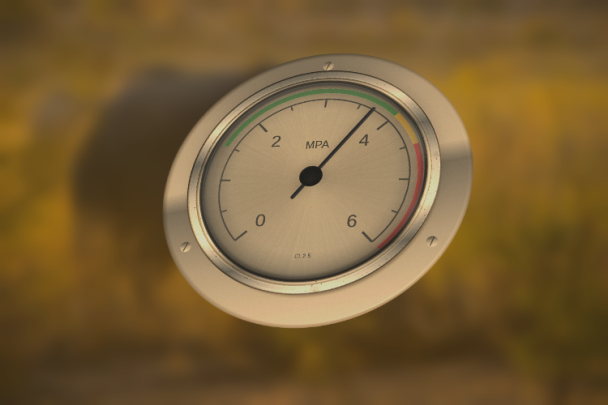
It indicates 3.75
